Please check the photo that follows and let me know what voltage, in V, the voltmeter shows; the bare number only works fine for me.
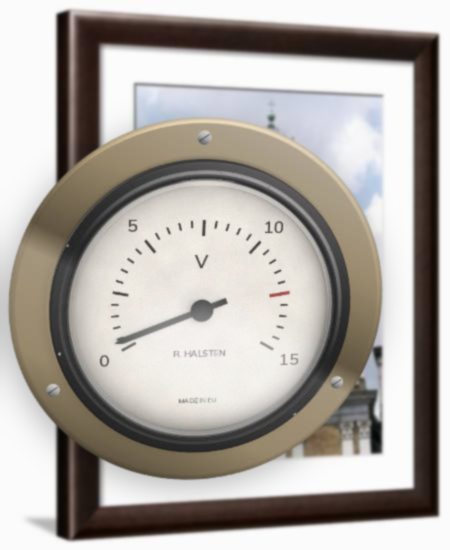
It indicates 0.5
